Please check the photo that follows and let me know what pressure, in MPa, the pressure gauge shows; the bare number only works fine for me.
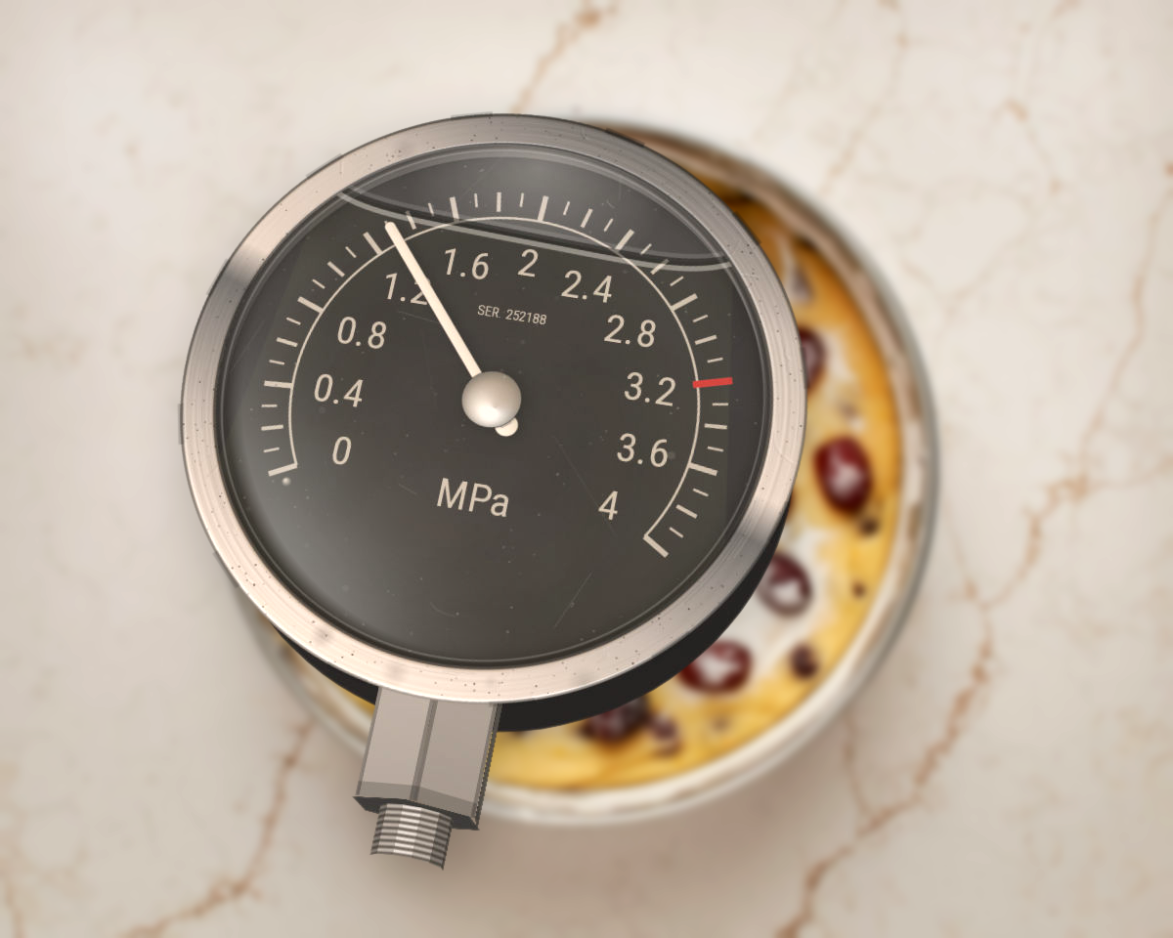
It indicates 1.3
